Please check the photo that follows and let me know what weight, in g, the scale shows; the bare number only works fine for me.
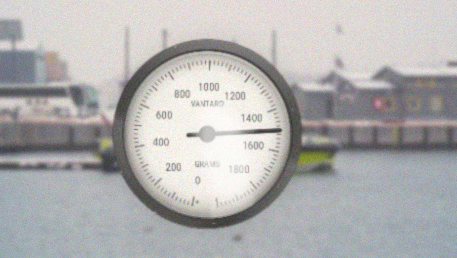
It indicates 1500
